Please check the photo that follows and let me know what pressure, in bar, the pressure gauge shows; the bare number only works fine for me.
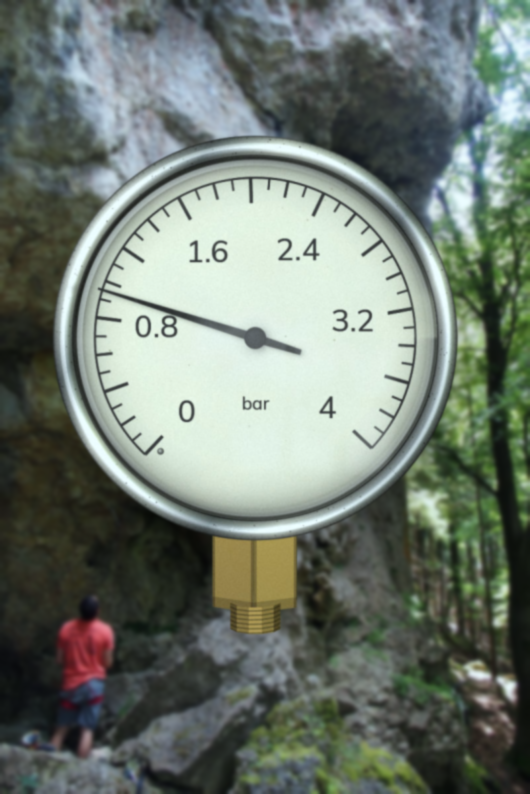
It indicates 0.95
